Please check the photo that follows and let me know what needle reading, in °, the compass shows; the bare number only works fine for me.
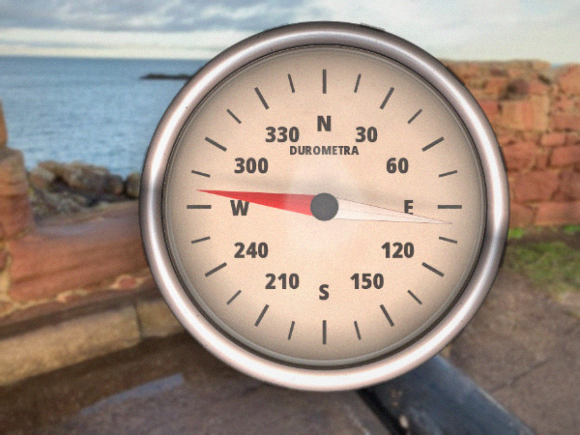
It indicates 277.5
